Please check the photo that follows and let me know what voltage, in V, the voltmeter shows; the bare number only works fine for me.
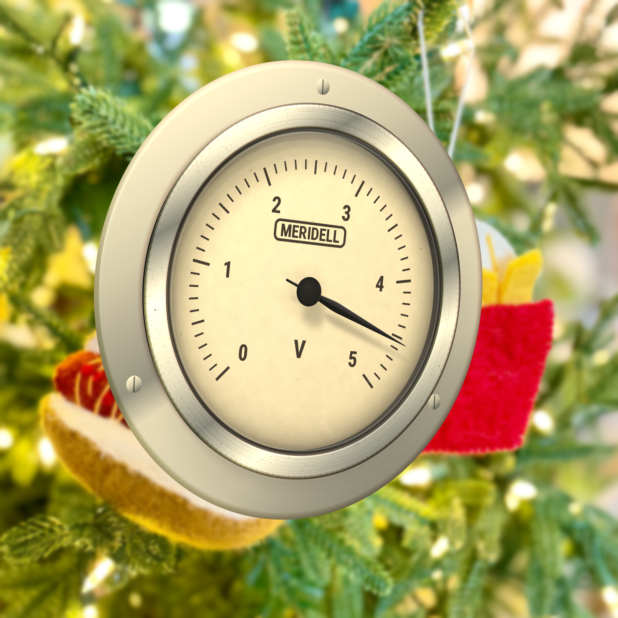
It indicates 4.55
